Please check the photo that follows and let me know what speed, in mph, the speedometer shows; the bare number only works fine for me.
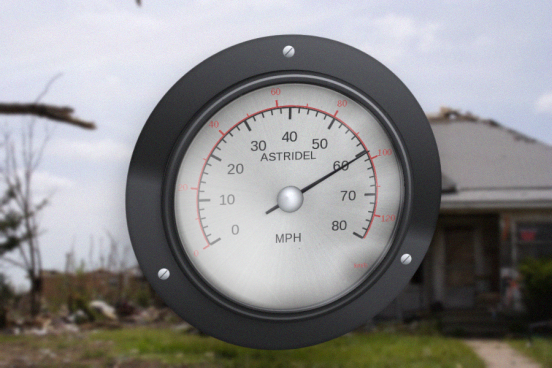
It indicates 60
